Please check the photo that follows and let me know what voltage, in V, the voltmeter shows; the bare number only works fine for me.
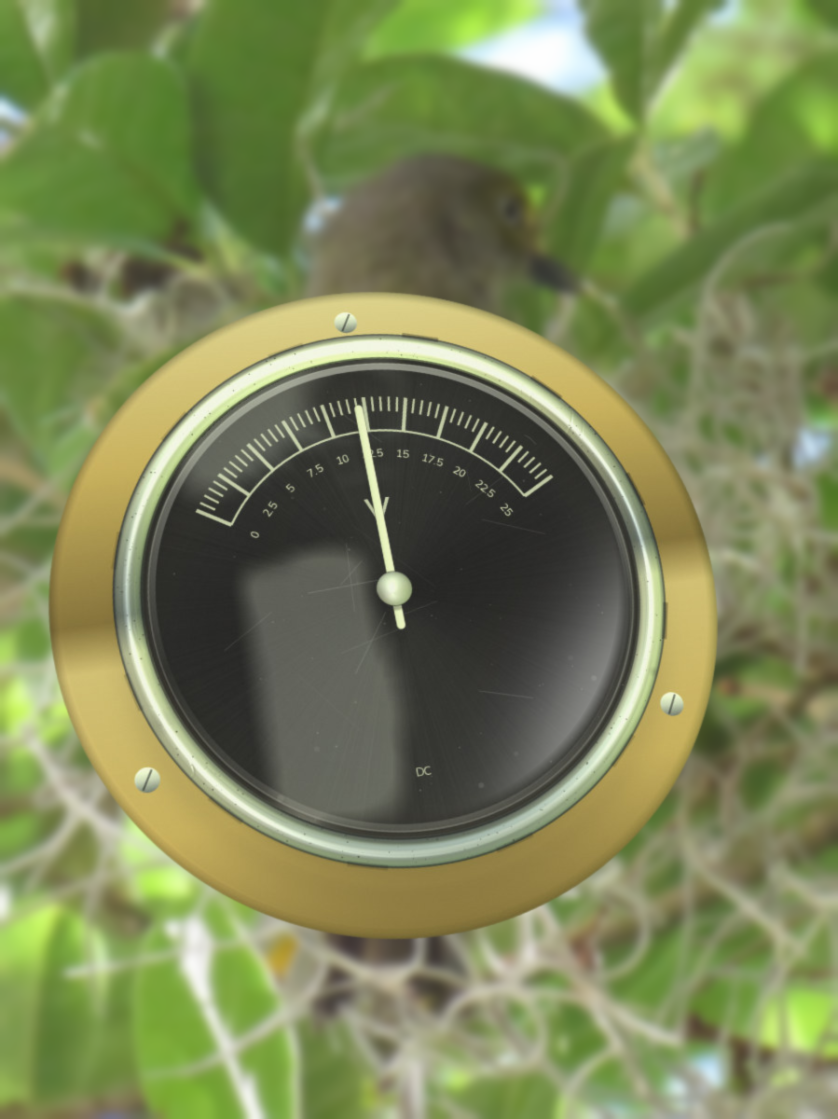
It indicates 12
